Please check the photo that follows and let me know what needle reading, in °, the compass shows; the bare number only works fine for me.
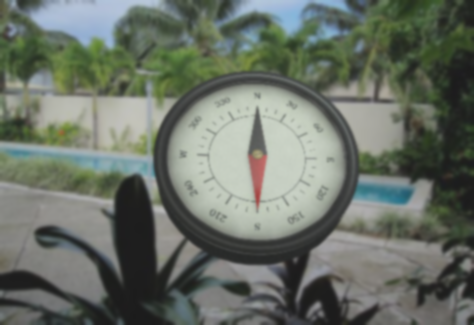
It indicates 180
